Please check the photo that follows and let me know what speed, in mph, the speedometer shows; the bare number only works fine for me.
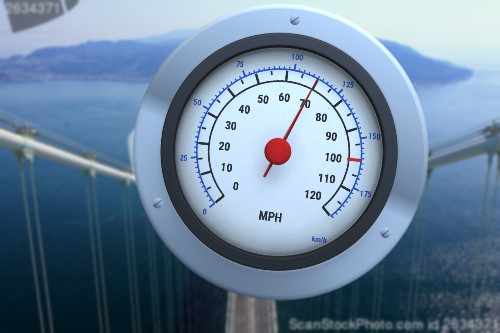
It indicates 70
